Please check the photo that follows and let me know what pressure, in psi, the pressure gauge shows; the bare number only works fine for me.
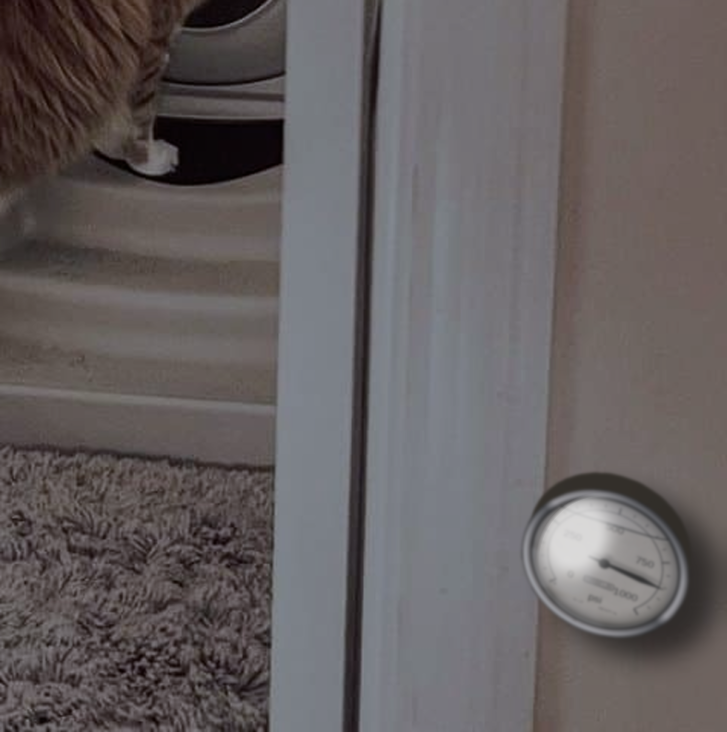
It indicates 850
